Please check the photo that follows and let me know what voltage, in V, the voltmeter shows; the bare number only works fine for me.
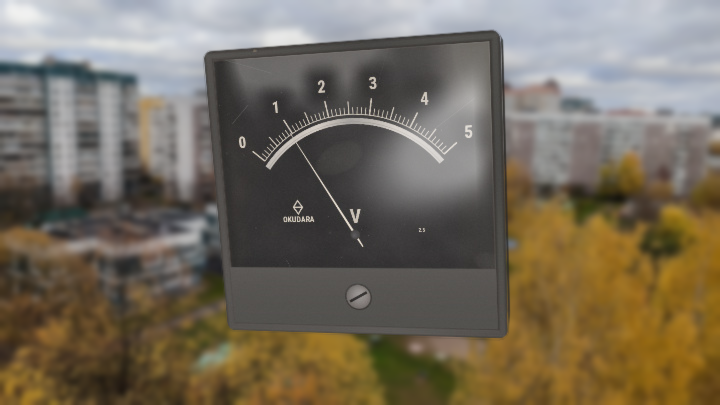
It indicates 1
